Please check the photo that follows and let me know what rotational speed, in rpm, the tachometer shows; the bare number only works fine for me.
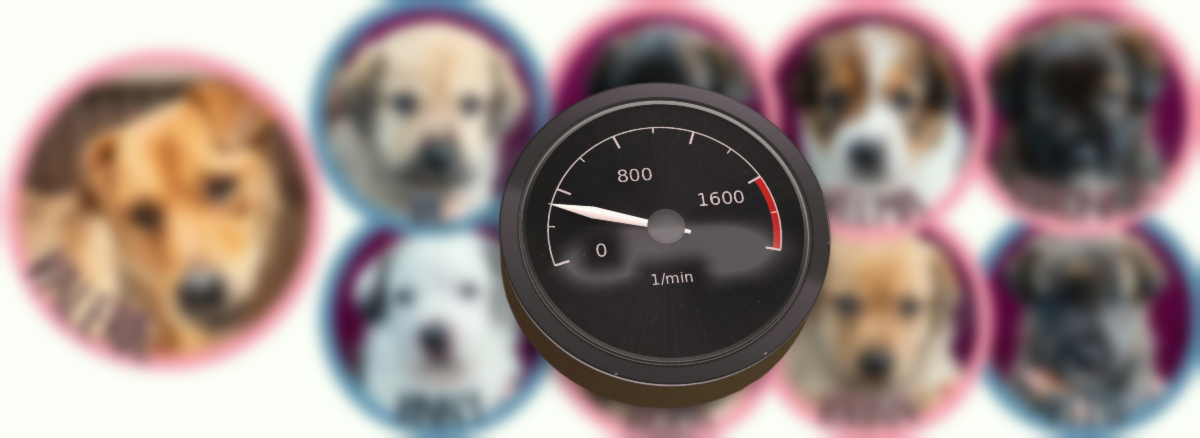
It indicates 300
